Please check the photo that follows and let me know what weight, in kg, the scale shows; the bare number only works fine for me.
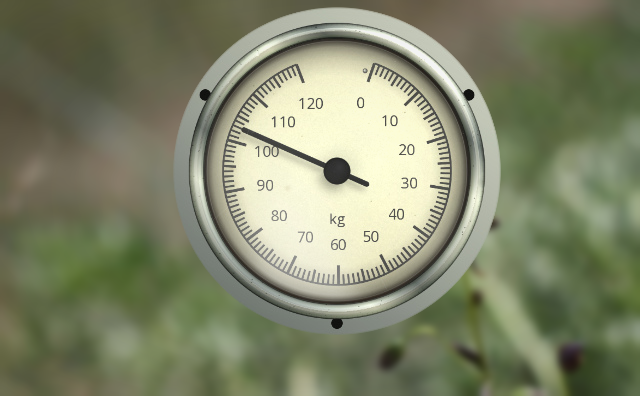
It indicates 103
